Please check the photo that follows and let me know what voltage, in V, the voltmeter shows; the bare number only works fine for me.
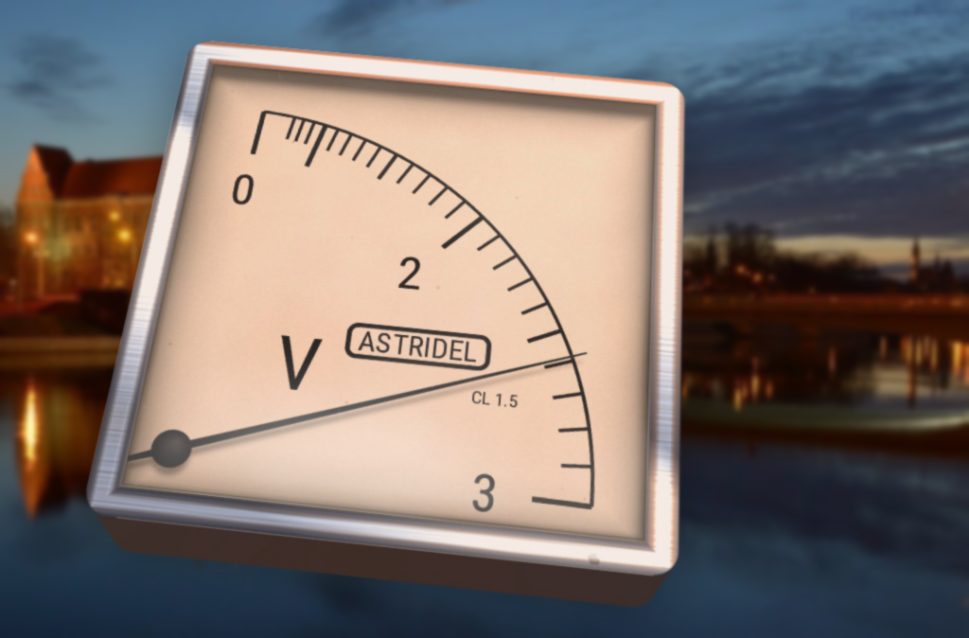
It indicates 2.6
